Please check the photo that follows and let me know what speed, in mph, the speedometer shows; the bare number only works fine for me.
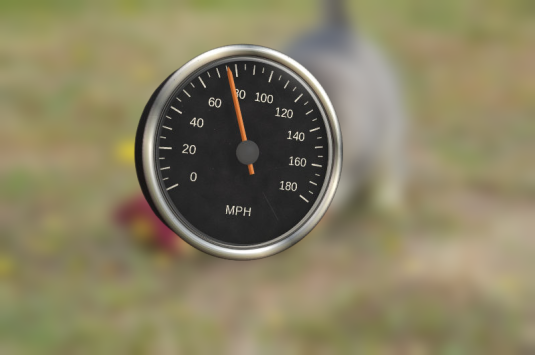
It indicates 75
